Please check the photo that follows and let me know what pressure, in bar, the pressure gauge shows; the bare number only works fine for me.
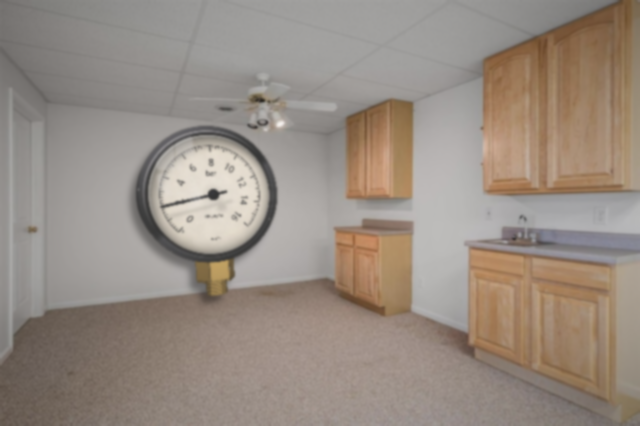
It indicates 2
